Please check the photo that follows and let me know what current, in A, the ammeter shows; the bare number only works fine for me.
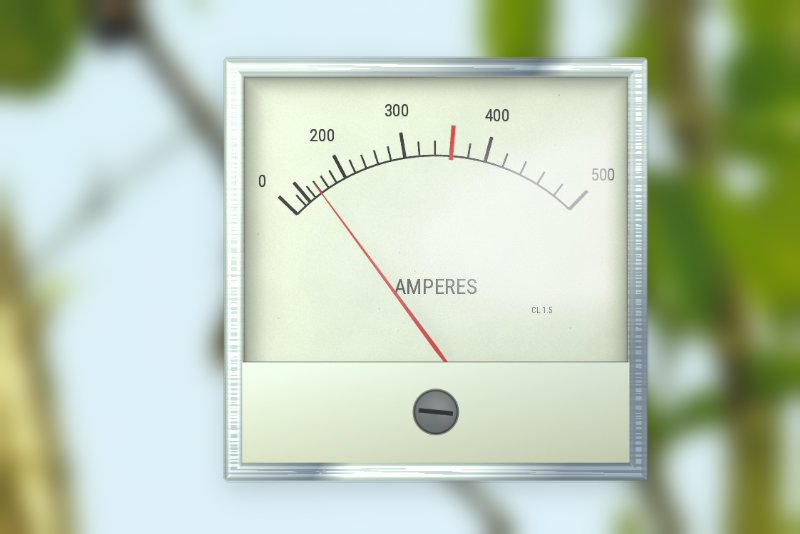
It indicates 140
